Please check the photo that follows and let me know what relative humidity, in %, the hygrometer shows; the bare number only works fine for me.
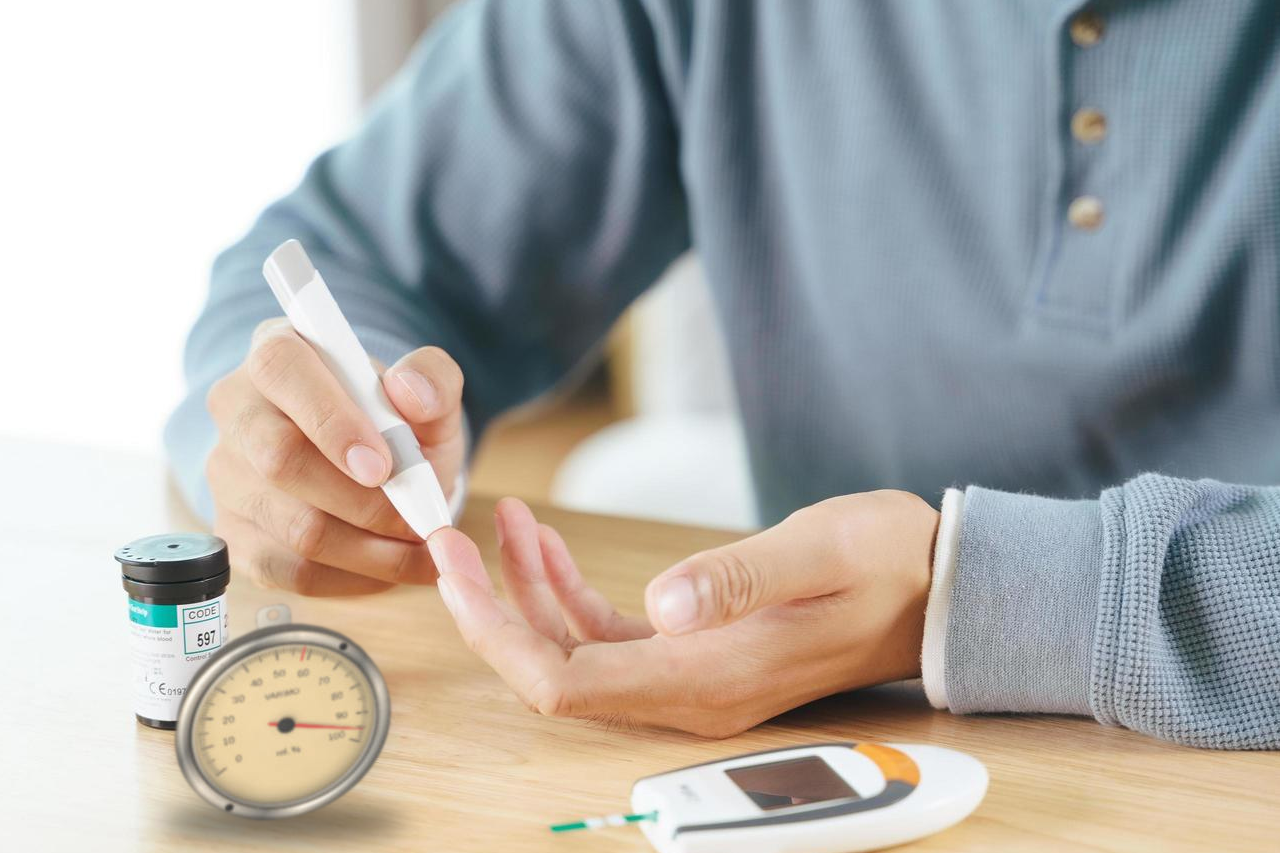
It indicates 95
